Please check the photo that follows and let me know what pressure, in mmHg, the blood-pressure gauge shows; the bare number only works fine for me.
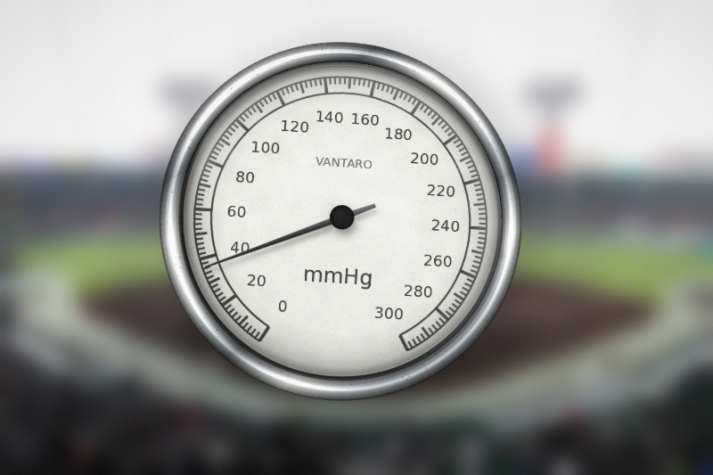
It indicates 36
